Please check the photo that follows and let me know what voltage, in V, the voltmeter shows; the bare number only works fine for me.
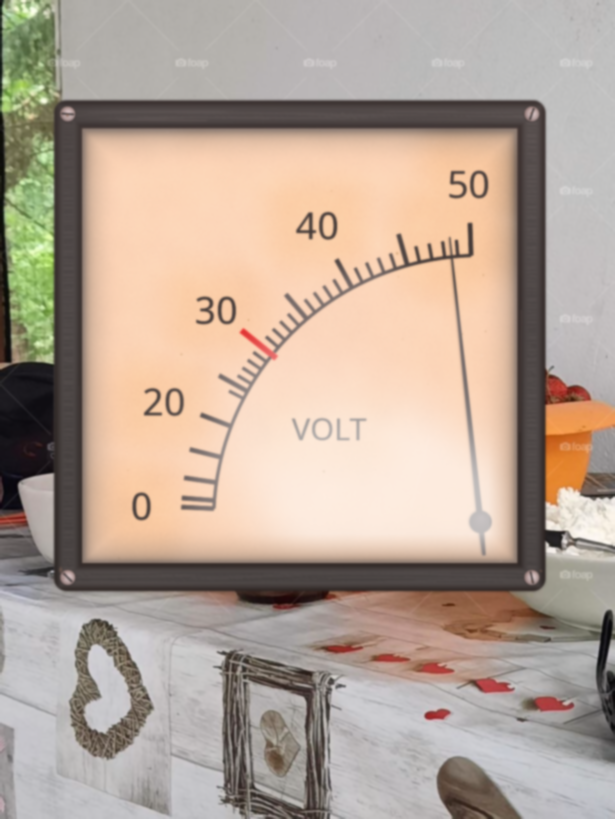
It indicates 48.5
